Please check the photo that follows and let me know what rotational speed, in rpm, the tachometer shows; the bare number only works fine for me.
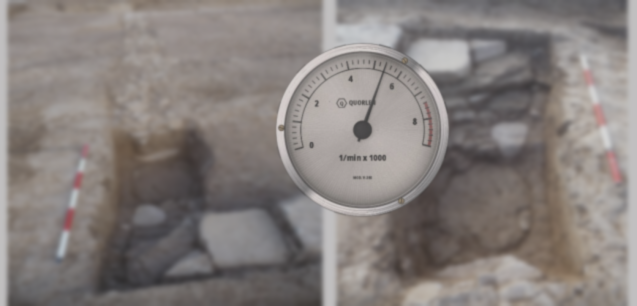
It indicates 5400
